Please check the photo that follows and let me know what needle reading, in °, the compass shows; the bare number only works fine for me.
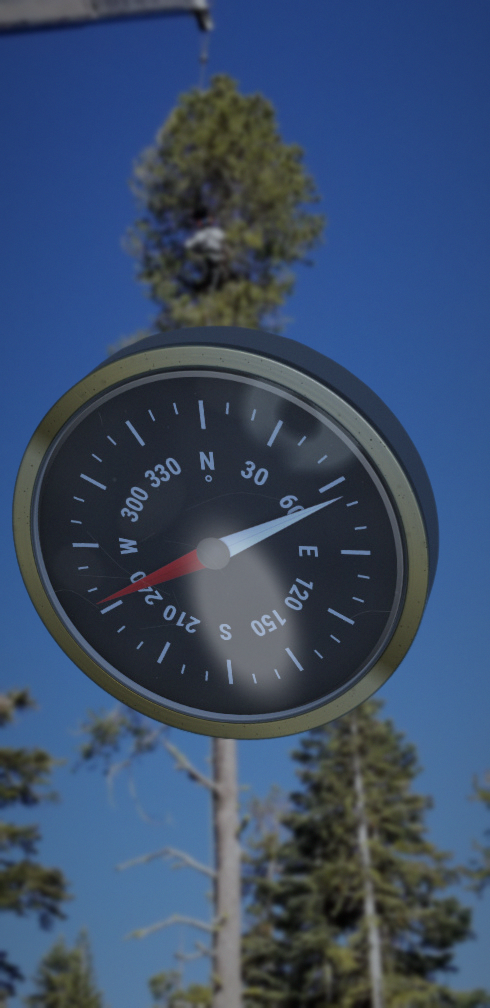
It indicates 245
